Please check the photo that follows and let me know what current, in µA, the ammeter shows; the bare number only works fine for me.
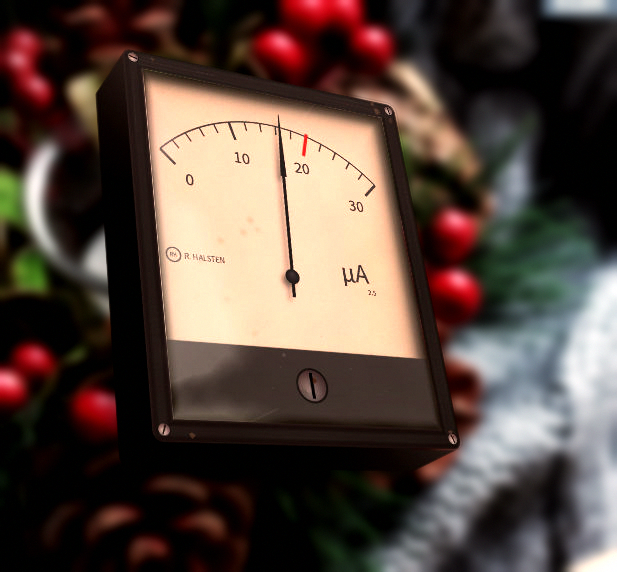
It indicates 16
